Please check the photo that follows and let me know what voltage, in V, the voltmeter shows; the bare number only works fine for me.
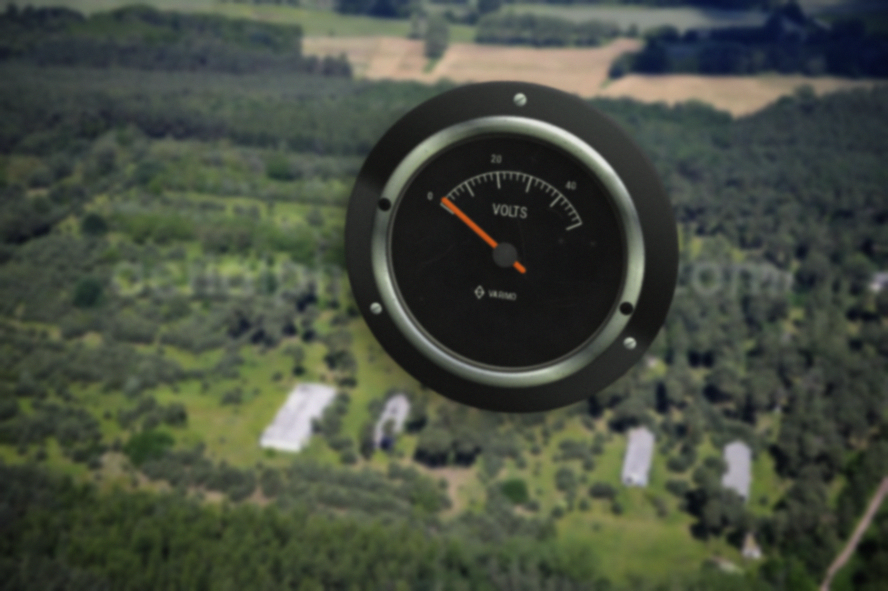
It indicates 2
